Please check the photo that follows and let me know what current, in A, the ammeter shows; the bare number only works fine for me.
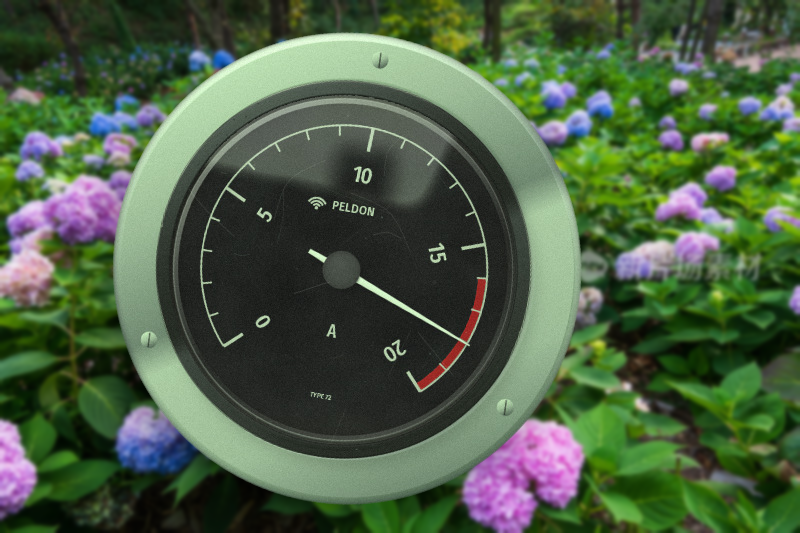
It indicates 18
